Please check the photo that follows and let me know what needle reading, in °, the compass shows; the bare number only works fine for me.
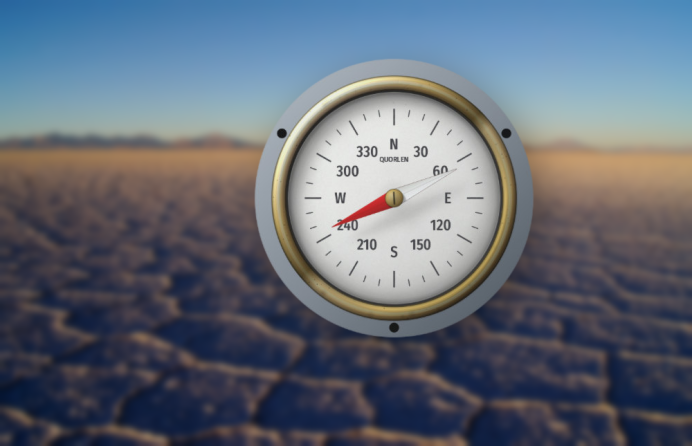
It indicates 245
